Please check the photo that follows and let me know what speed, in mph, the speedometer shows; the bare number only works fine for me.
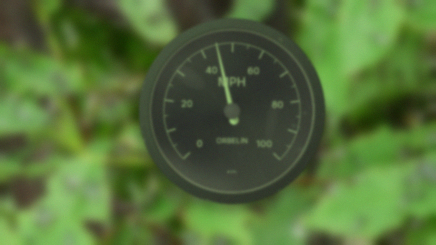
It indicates 45
